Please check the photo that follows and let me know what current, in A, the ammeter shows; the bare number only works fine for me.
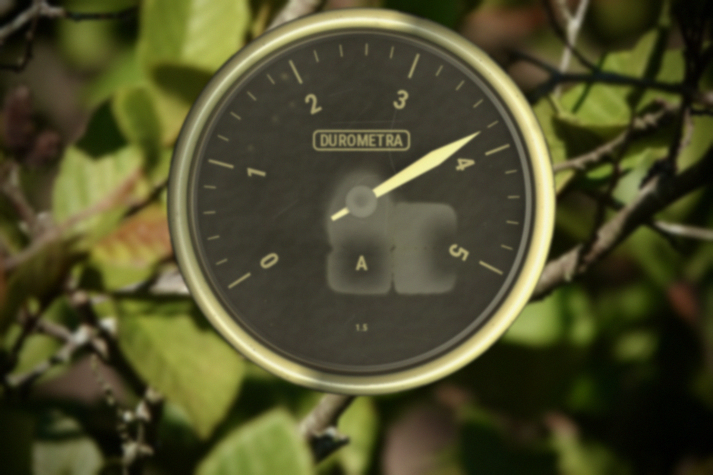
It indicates 3.8
